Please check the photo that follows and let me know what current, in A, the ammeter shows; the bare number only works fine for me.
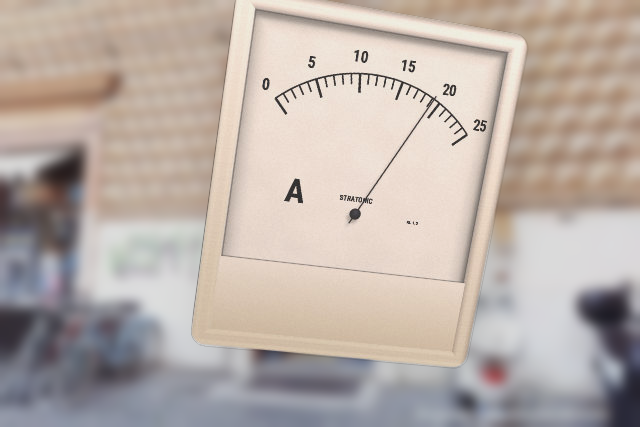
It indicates 19
